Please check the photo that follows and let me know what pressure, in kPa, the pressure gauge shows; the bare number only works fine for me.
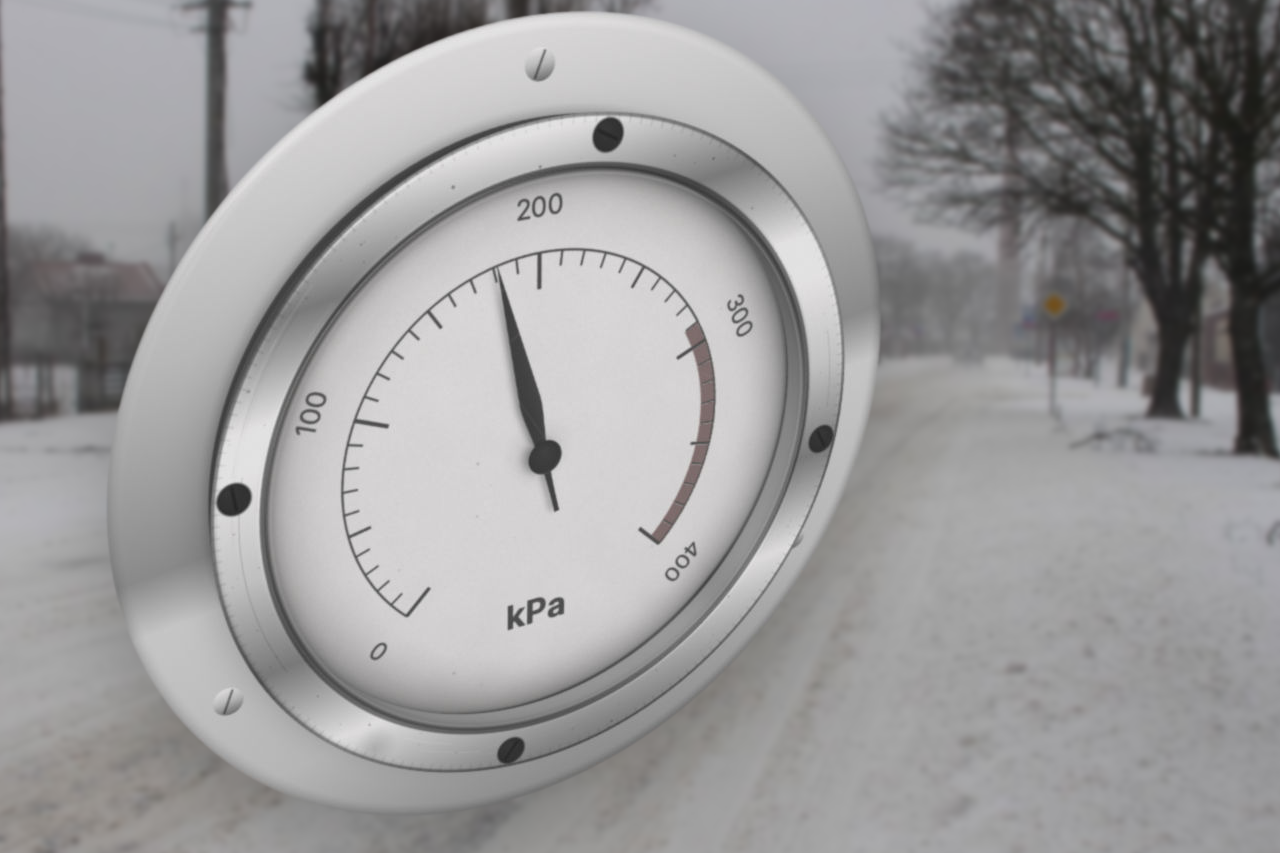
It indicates 180
